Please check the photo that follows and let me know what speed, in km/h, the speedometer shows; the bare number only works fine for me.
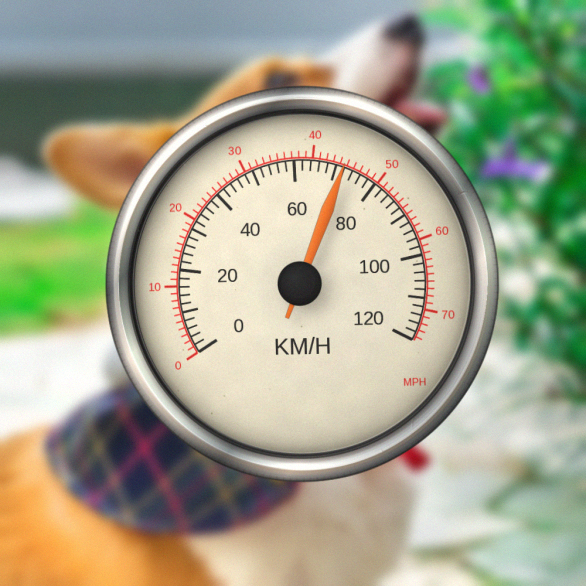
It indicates 72
